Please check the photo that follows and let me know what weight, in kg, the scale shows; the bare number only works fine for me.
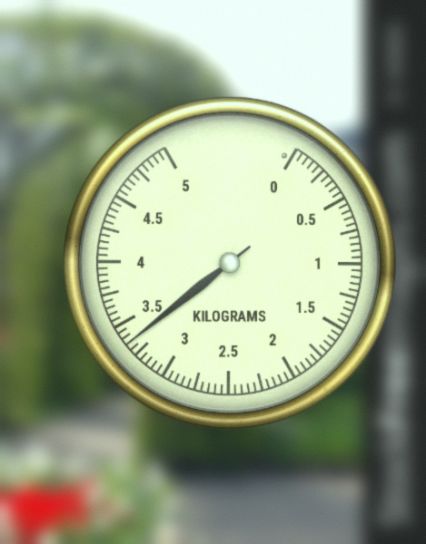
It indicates 3.35
